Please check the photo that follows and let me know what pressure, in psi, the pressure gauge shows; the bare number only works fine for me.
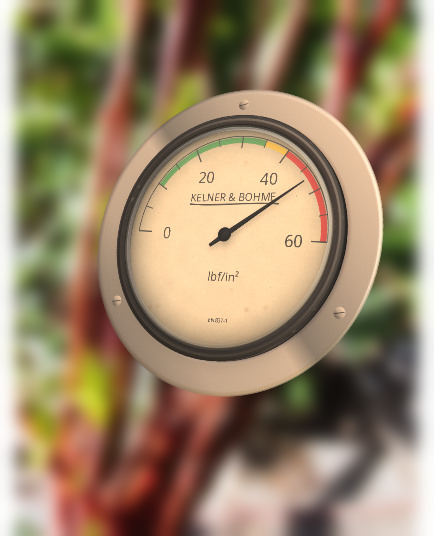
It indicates 47.5
